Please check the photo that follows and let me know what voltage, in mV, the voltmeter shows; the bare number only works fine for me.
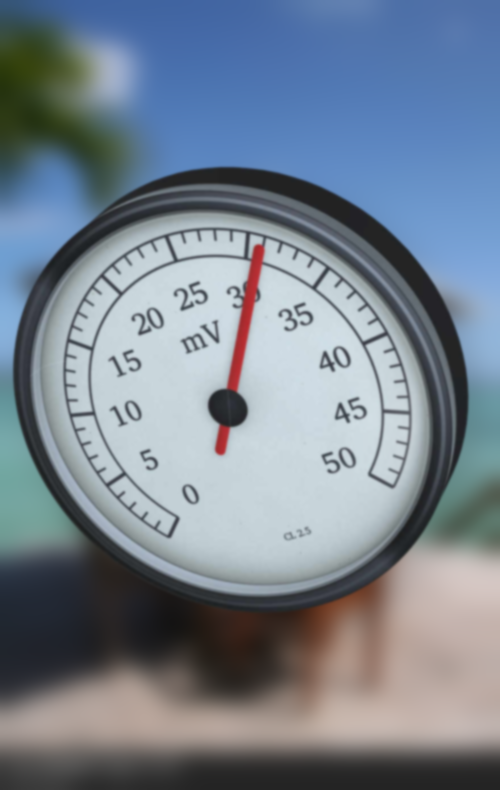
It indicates 31
